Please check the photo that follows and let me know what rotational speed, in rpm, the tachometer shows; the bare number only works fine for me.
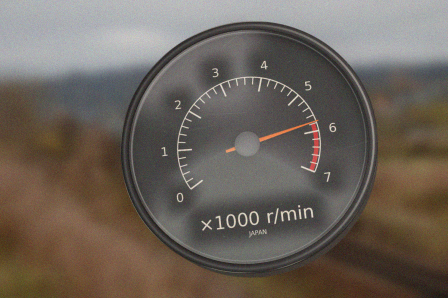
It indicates 5800
